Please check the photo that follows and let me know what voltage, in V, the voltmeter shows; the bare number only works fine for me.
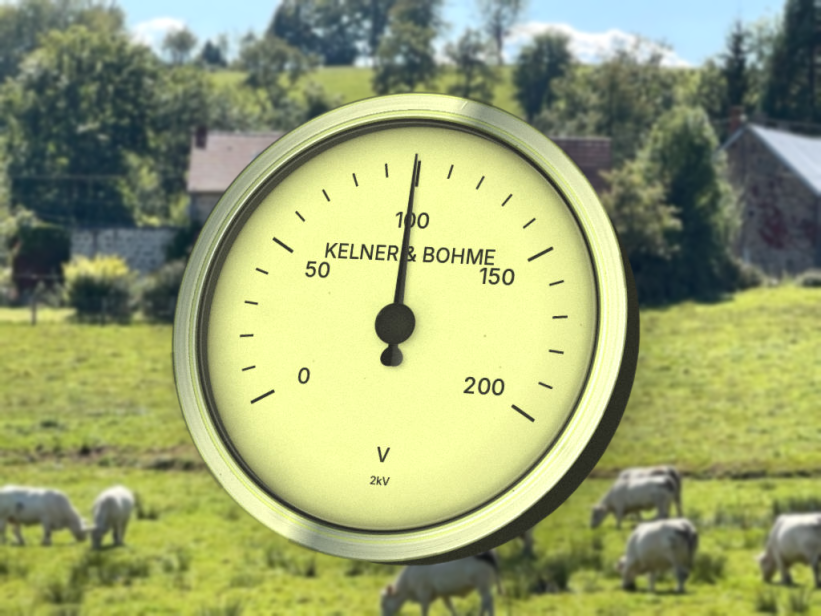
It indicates 100
